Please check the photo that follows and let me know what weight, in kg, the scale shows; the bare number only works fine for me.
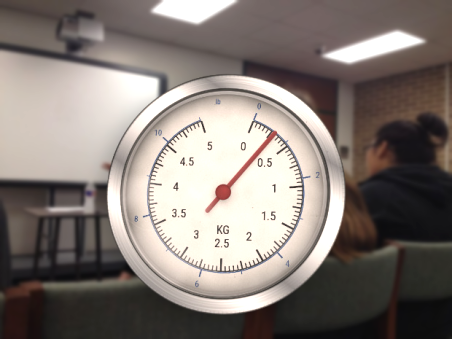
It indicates 0.3
